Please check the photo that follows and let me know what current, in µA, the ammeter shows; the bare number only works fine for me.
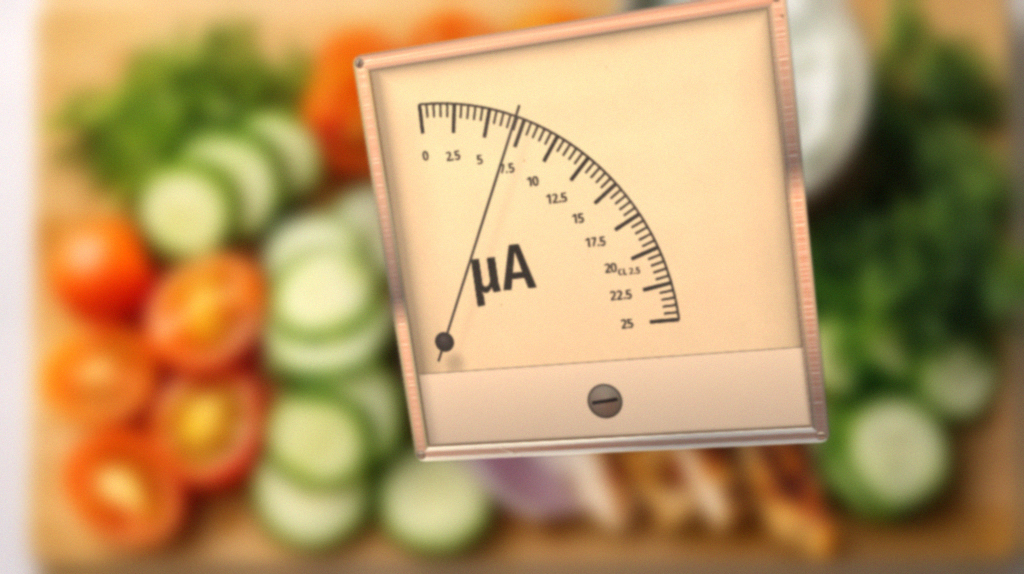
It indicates 7
